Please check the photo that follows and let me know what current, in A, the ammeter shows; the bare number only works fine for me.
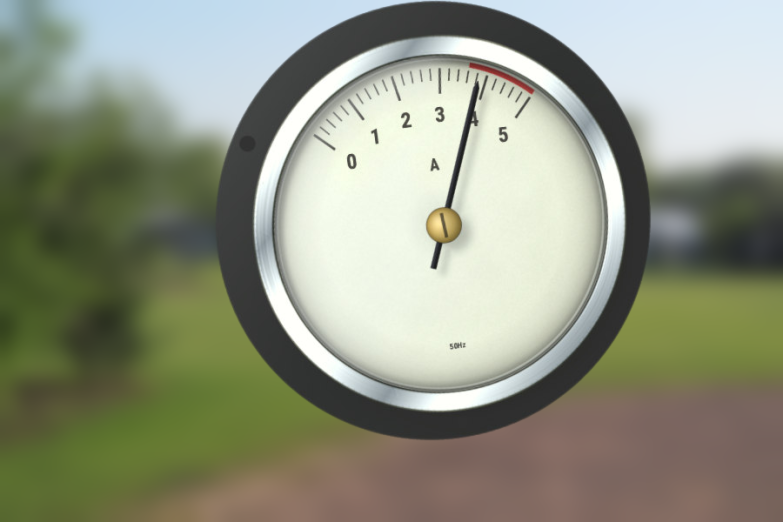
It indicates 3.8
